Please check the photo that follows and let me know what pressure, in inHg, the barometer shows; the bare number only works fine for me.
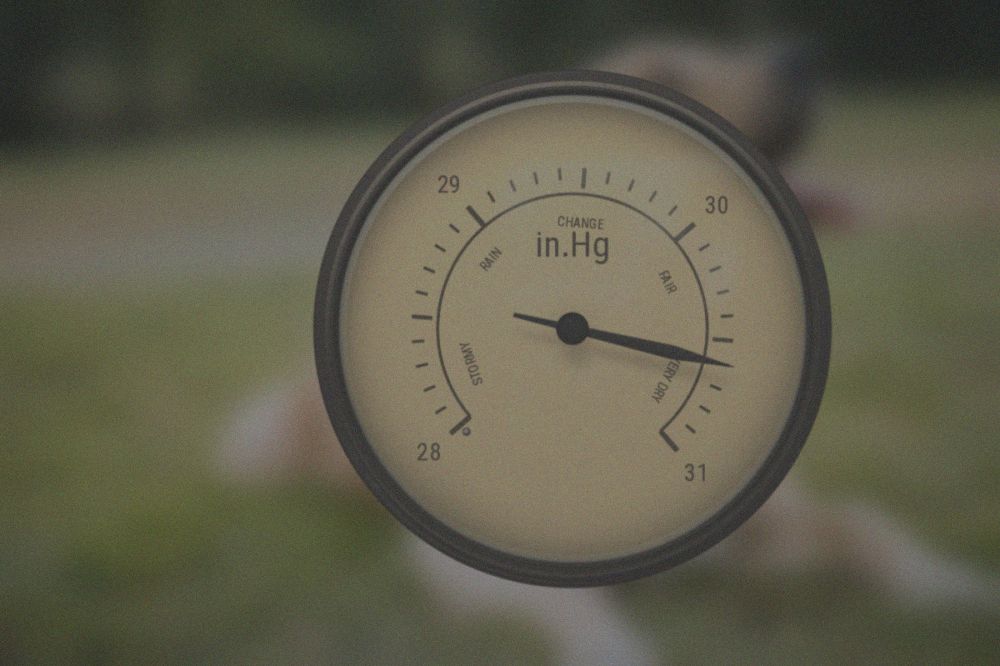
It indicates 30.6
